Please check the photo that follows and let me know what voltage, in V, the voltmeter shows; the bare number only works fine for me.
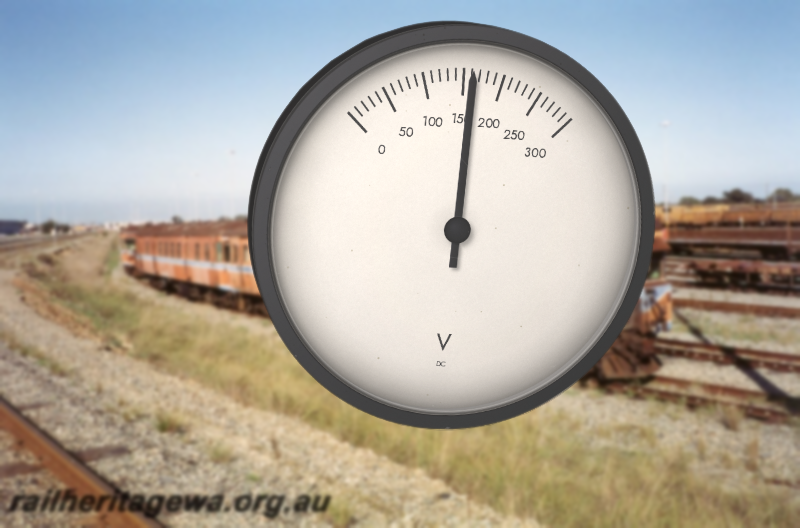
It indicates 160
